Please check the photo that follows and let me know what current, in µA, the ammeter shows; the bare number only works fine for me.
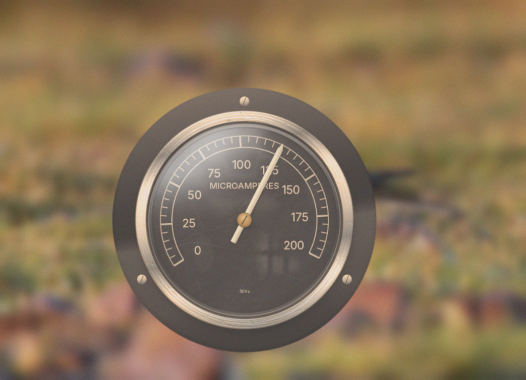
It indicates 125
